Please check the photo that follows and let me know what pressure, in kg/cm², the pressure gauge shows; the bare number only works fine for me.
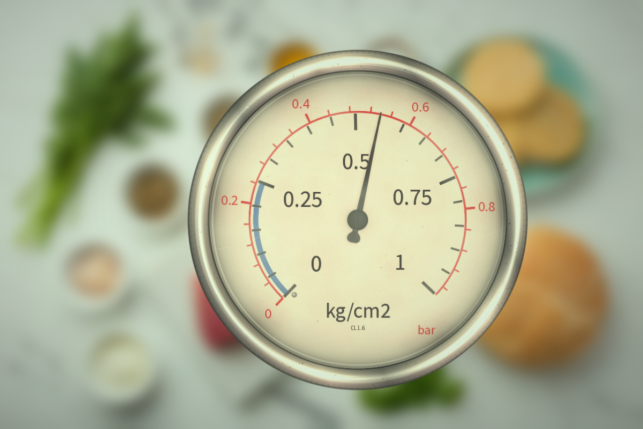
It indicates 0.55
